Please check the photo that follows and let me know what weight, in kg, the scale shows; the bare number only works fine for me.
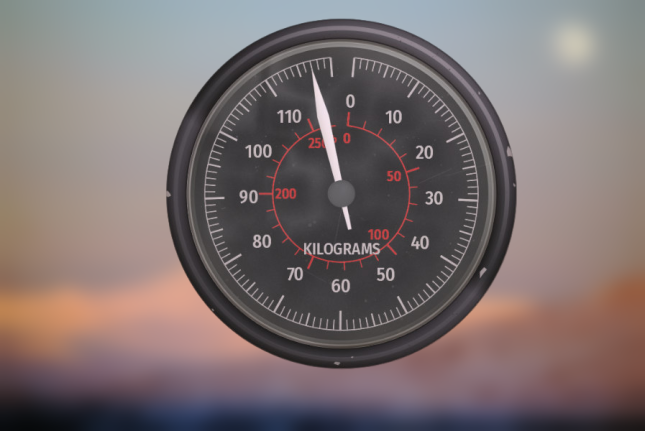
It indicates 117
